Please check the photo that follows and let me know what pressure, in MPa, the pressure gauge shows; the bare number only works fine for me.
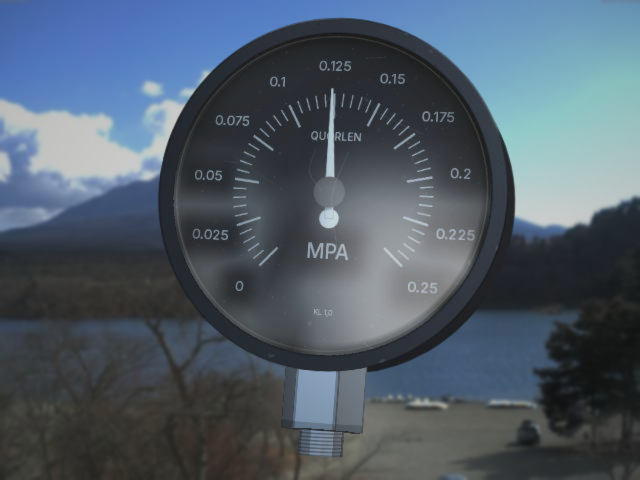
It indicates 0.125
